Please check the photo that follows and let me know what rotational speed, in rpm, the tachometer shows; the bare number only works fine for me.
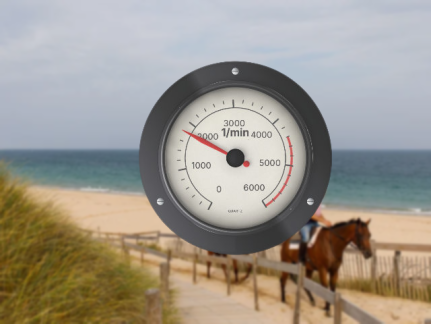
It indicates 1800
